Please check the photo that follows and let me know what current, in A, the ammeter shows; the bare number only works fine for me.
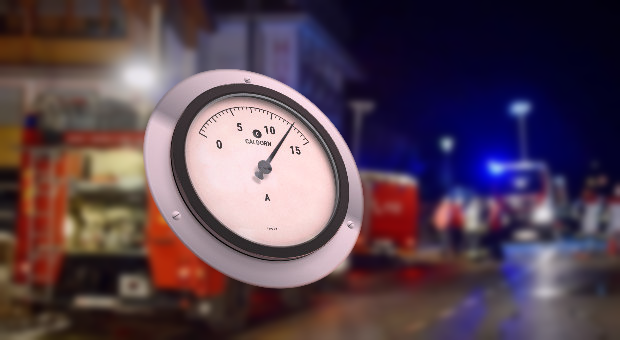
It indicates 12.5
